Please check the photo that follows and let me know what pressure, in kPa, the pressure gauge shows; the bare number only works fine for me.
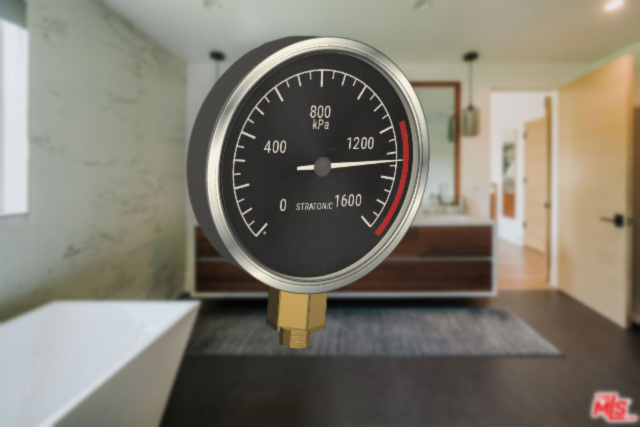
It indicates 1325
